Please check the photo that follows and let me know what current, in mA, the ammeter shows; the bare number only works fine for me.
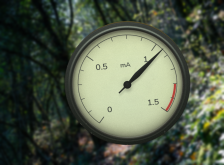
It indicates 1.05
